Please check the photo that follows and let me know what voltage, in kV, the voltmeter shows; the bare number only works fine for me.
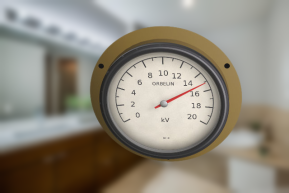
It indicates 15
